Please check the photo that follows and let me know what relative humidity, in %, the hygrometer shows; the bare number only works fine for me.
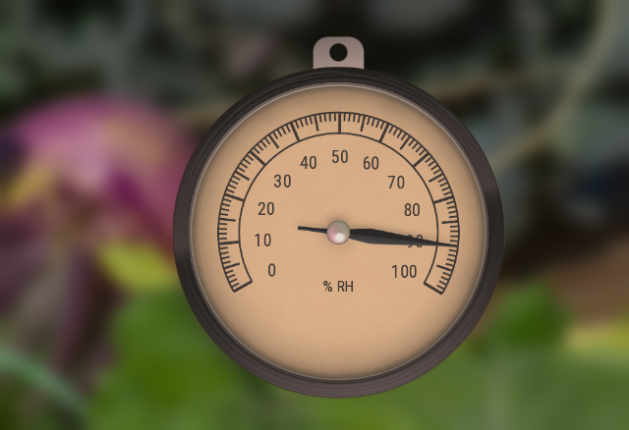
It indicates 90
